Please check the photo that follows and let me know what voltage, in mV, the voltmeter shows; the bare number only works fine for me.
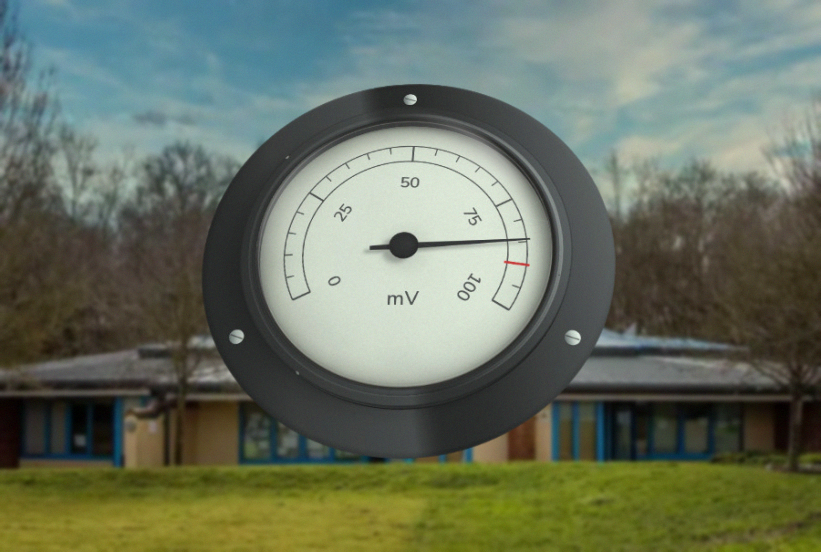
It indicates 85
